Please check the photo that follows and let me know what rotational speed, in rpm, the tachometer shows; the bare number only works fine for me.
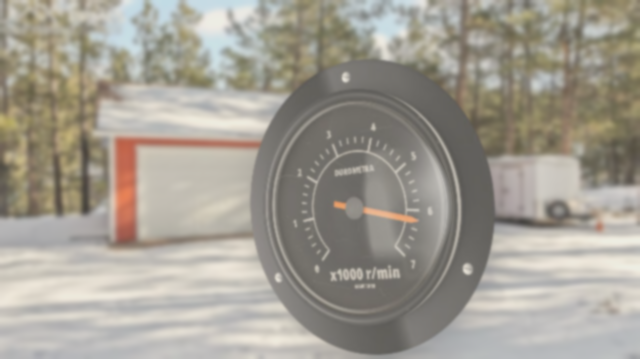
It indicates 6200
